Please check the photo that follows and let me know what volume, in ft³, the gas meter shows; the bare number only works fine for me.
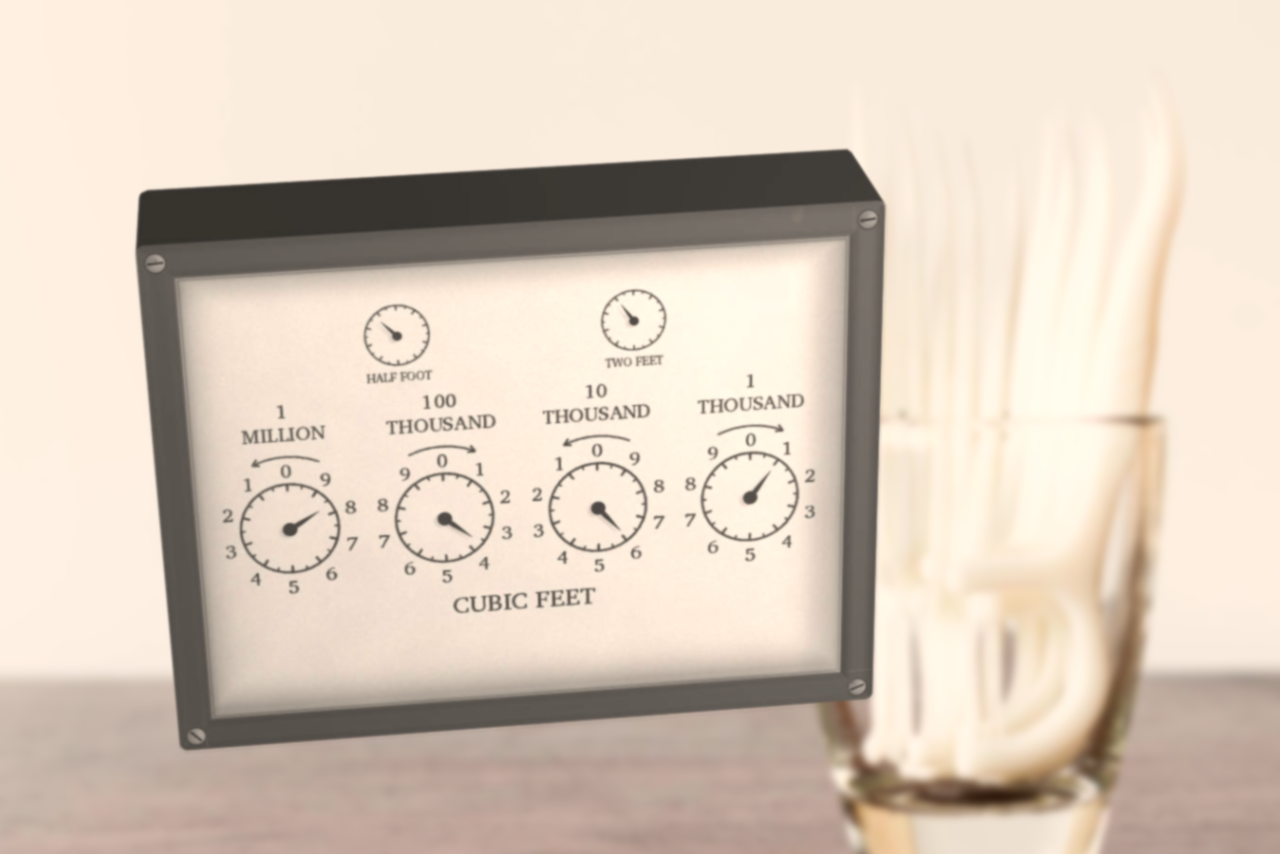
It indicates 836100
